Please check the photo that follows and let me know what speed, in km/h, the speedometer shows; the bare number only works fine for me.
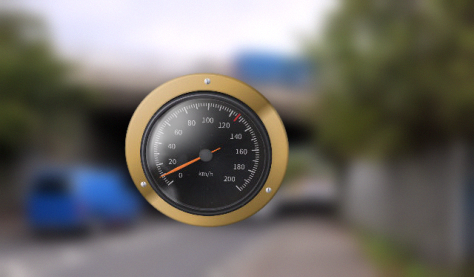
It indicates 10
